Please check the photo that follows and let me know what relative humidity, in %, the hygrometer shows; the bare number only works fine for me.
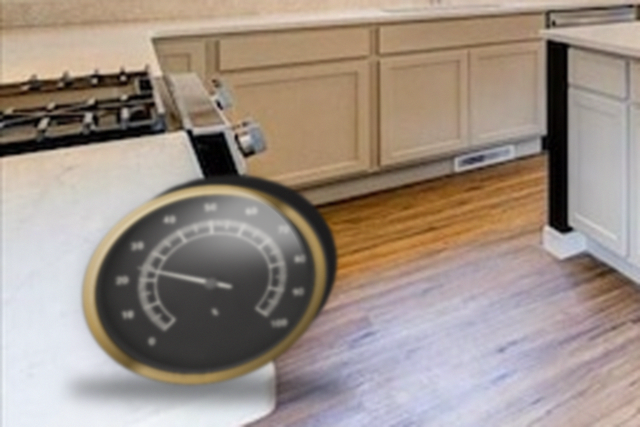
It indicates 25
